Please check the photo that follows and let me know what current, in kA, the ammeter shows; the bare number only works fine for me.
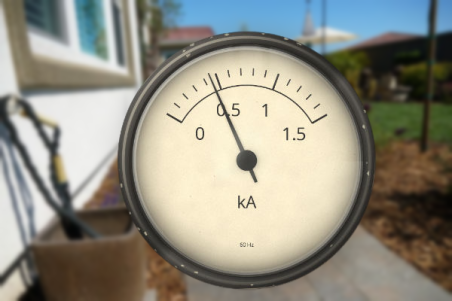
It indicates 0.45
